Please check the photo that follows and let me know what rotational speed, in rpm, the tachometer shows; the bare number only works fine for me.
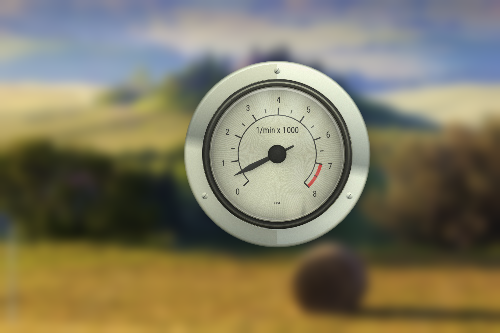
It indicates 500
